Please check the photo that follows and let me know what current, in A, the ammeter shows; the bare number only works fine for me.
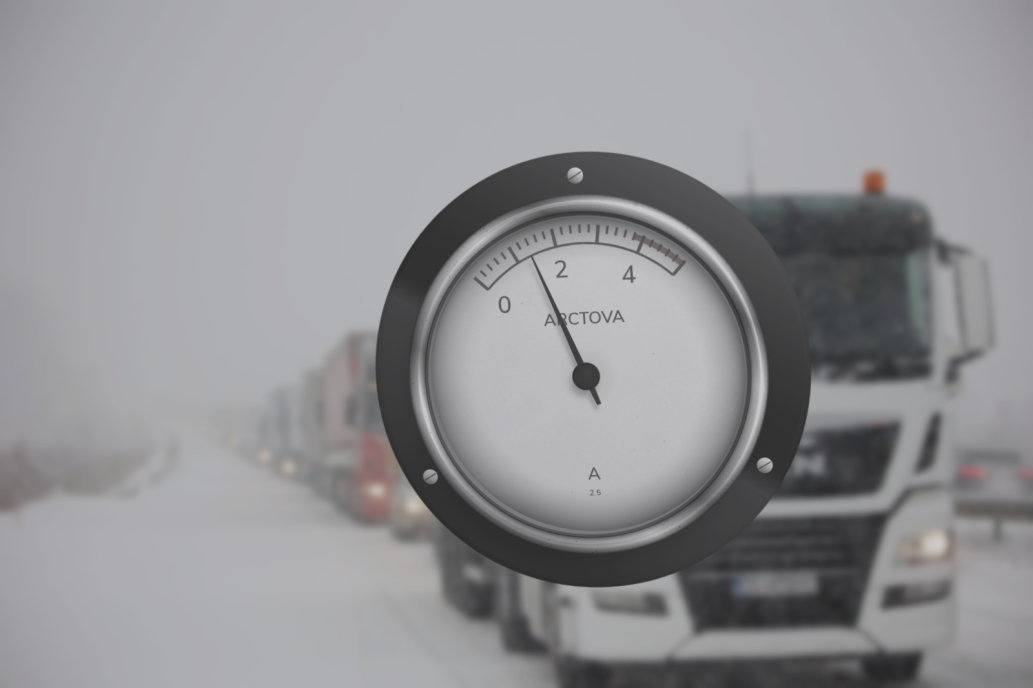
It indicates 1.4
